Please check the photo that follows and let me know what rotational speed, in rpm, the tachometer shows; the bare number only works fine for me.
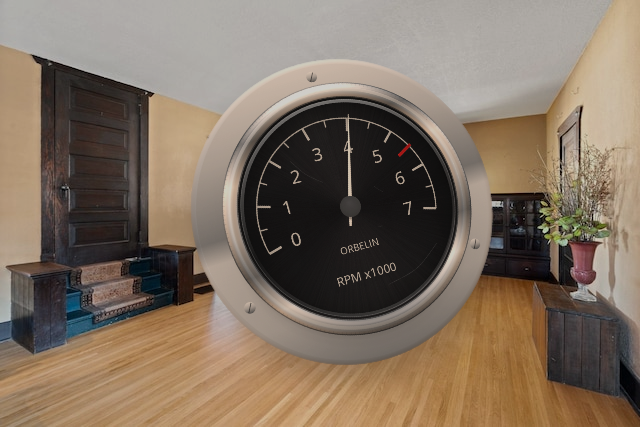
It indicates 4000
